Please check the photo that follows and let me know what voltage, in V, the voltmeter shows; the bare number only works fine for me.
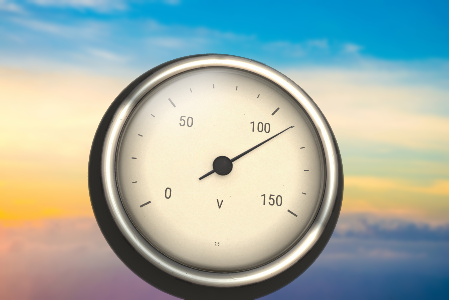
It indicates 110
